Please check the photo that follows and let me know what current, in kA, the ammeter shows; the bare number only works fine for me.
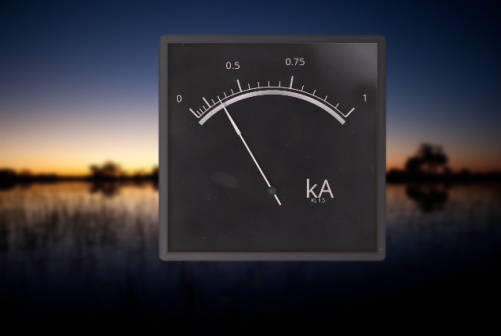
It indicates 0.35
